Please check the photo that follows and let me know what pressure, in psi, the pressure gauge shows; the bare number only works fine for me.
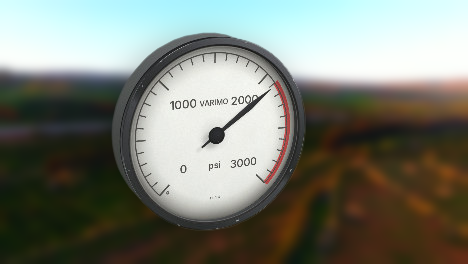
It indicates 2100
